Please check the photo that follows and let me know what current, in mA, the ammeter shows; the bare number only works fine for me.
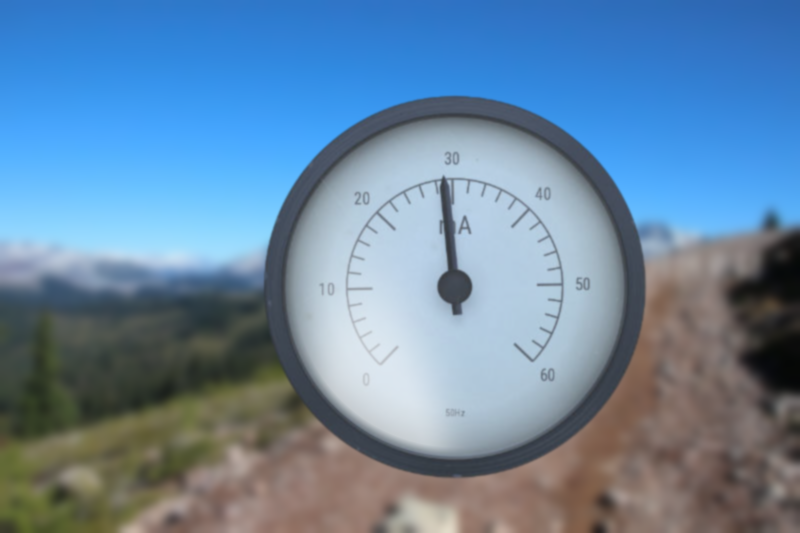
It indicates 29
